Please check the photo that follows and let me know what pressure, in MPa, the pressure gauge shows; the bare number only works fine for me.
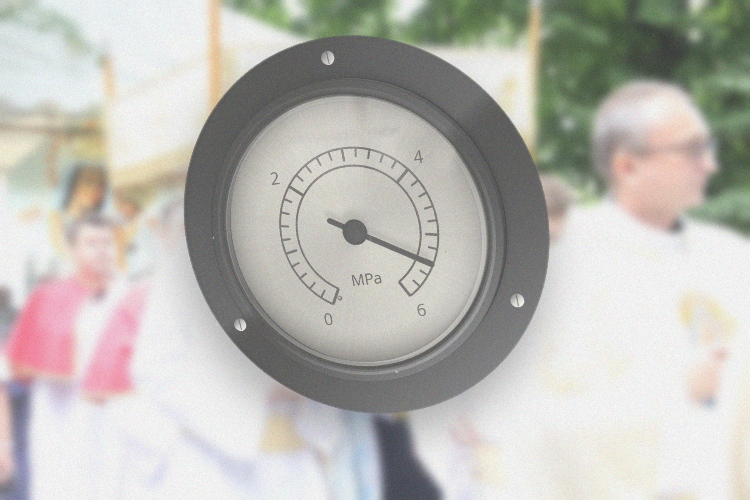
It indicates 5.4
